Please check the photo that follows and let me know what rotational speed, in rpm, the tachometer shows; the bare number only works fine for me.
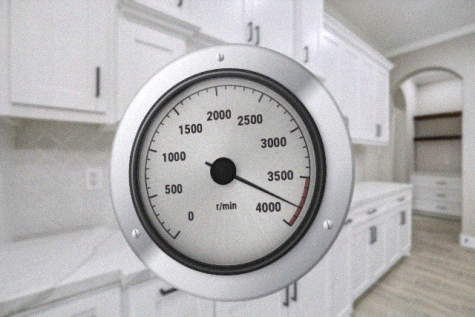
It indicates 3800
